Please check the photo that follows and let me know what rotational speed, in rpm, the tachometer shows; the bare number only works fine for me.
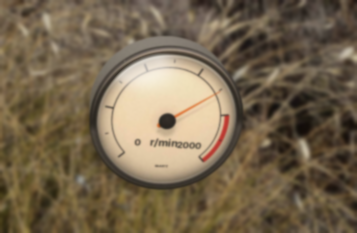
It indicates 1400
